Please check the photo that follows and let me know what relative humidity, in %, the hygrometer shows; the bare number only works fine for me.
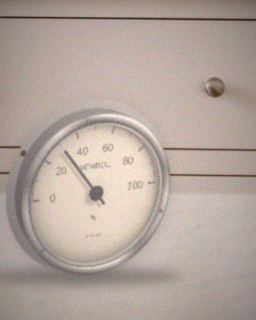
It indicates 30
